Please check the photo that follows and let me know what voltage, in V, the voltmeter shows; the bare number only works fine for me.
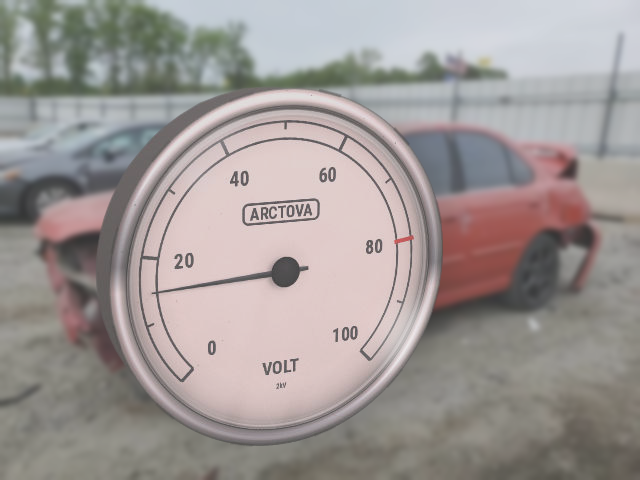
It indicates 15
